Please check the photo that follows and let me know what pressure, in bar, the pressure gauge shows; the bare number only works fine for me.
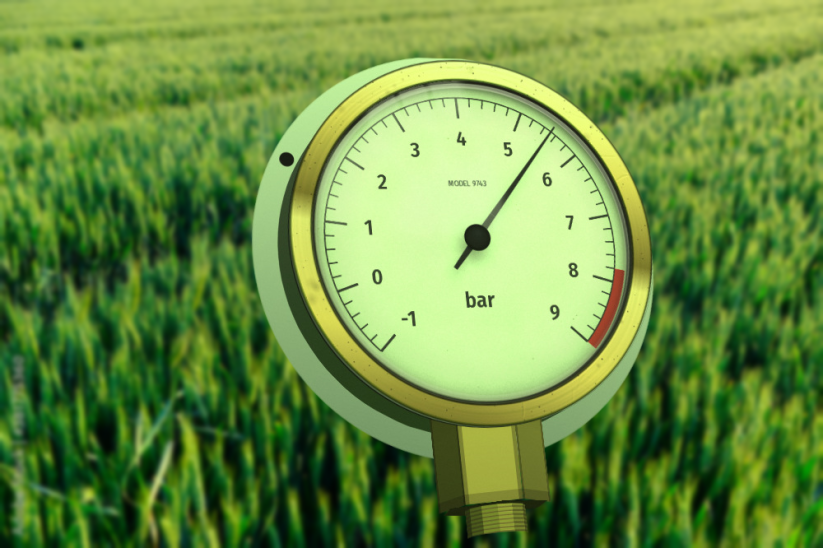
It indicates 5.5
